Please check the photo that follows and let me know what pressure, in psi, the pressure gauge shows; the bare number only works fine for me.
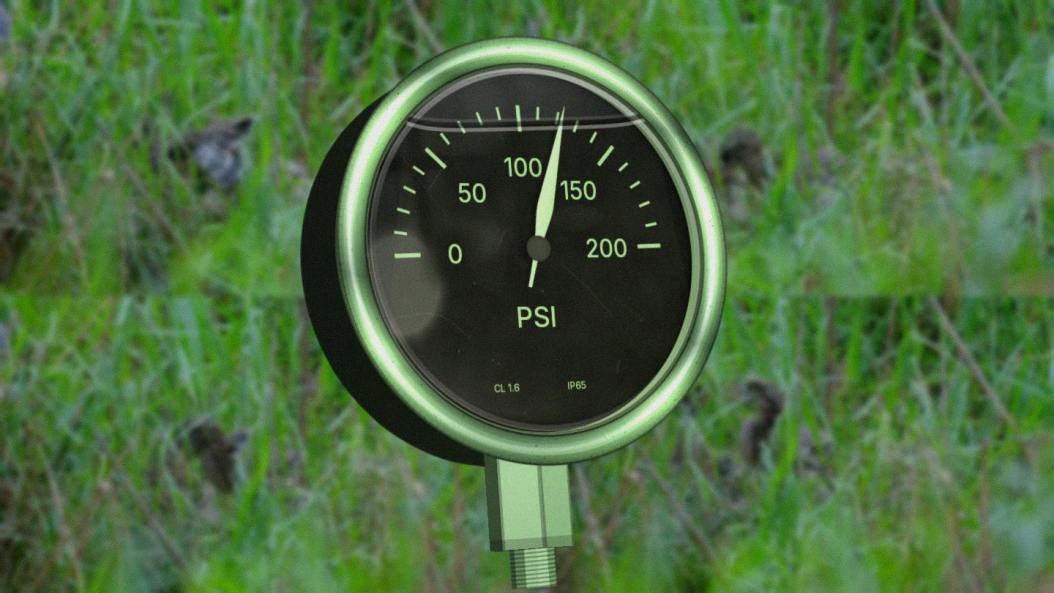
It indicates 120
